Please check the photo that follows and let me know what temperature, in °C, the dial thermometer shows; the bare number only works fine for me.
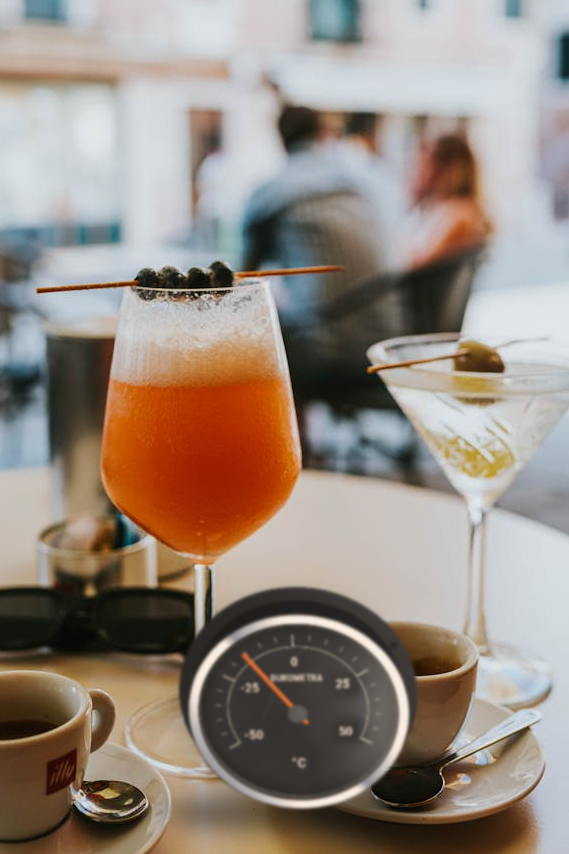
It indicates -15
